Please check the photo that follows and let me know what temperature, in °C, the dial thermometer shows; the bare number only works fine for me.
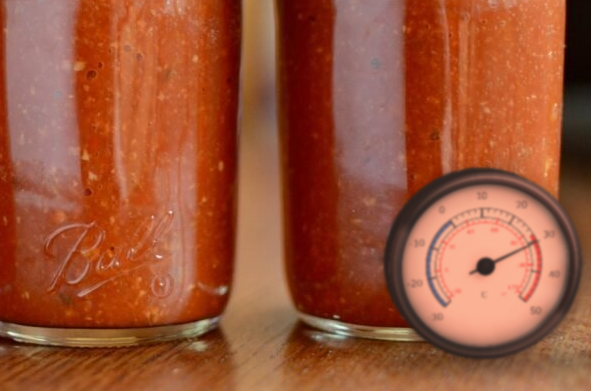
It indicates 30
